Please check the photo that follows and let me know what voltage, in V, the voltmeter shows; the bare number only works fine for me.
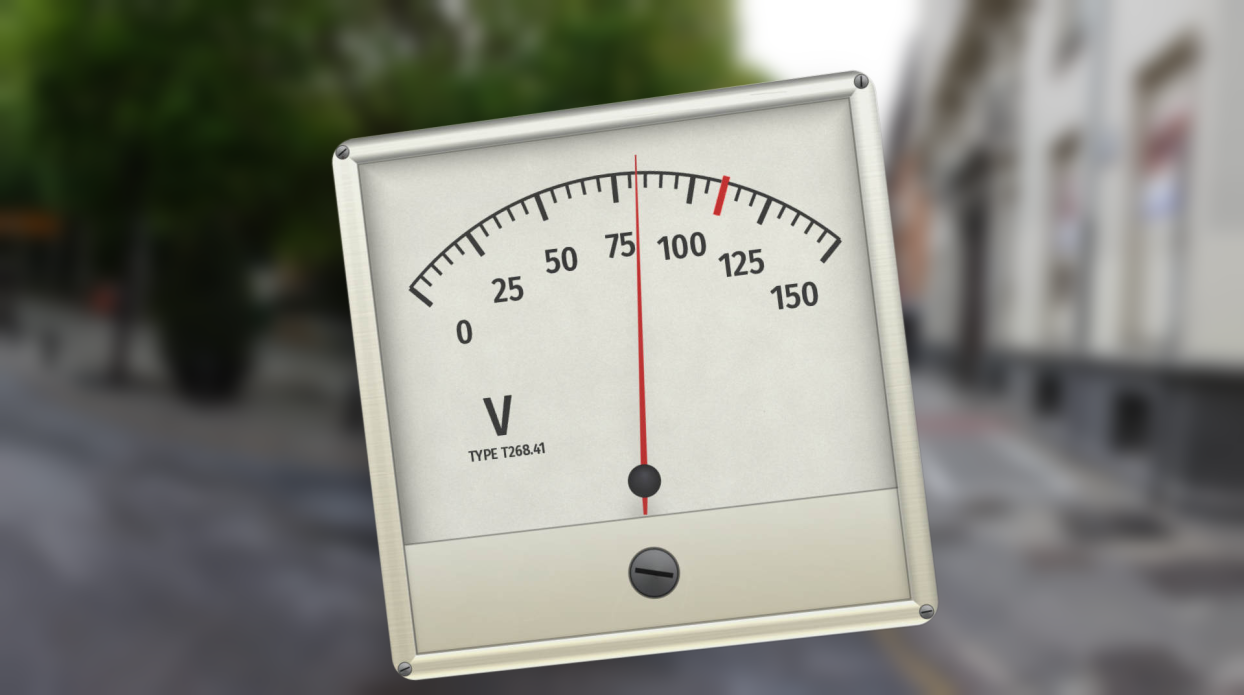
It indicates 82.5
